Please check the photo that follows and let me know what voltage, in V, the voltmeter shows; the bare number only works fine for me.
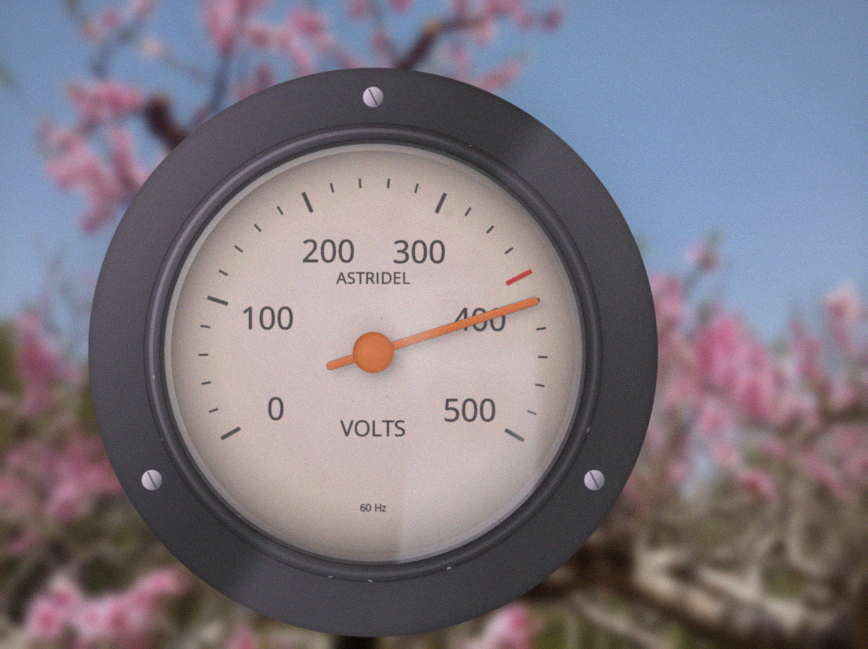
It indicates 400
